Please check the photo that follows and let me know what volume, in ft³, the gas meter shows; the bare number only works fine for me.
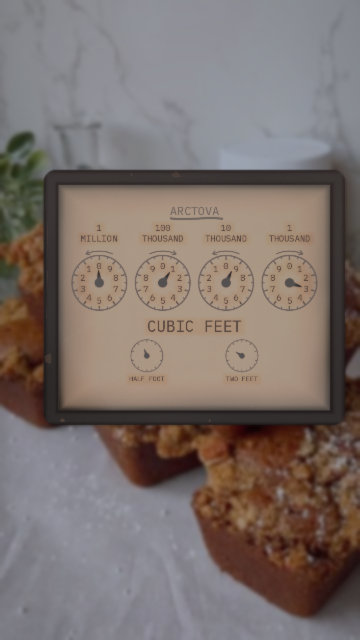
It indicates 9300
